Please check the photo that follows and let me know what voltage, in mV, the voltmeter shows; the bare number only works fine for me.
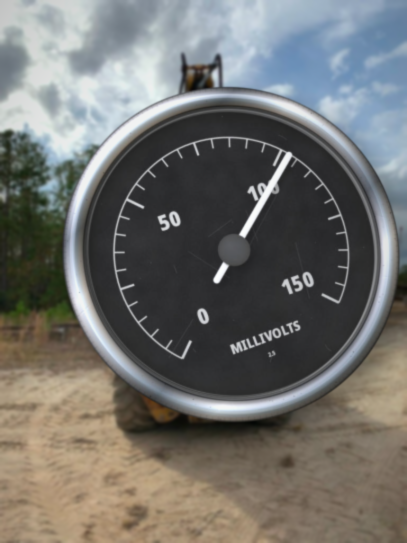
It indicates 102.5
